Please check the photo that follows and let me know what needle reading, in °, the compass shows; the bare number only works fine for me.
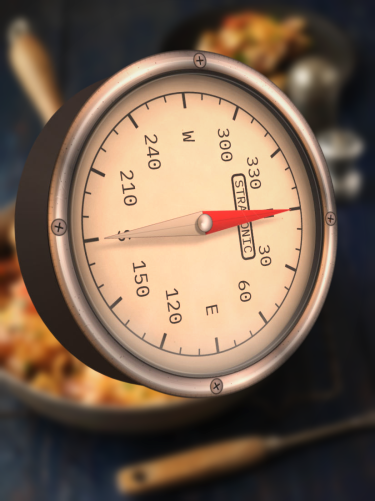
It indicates 0
